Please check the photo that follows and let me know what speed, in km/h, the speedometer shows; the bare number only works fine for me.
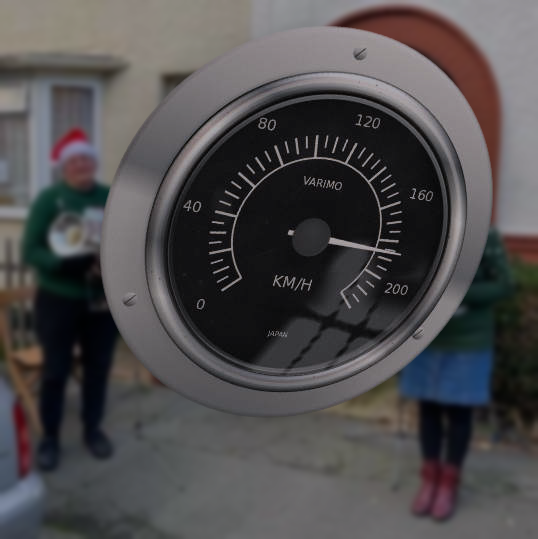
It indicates 185
